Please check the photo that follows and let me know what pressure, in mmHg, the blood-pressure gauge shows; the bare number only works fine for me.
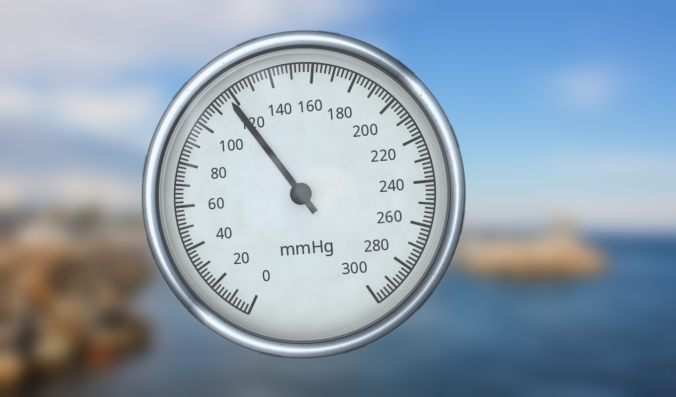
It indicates 118
